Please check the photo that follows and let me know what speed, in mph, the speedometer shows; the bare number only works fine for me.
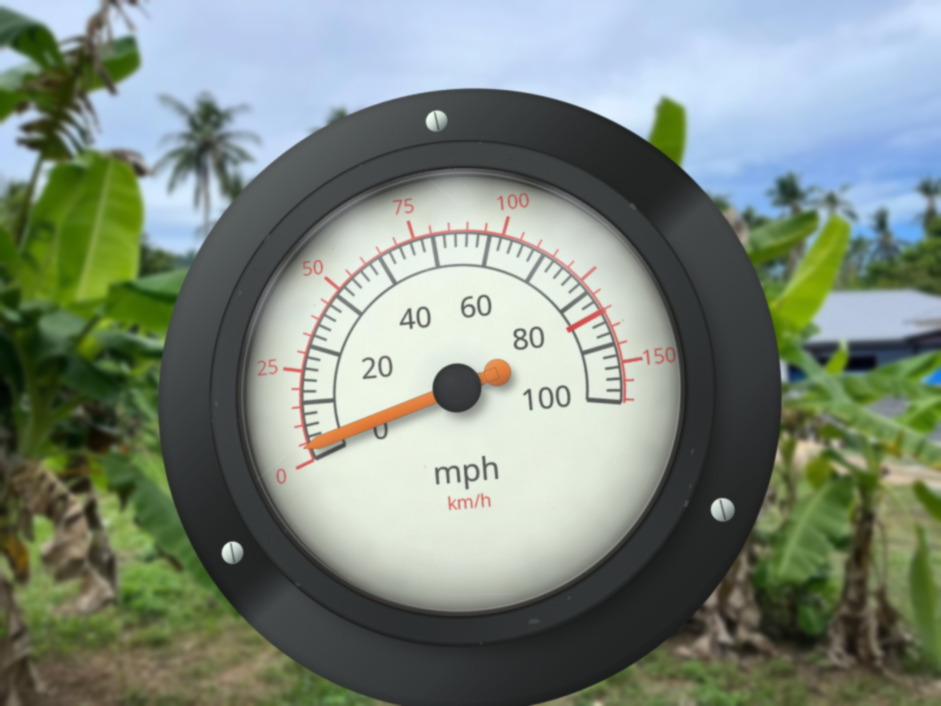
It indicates 2
